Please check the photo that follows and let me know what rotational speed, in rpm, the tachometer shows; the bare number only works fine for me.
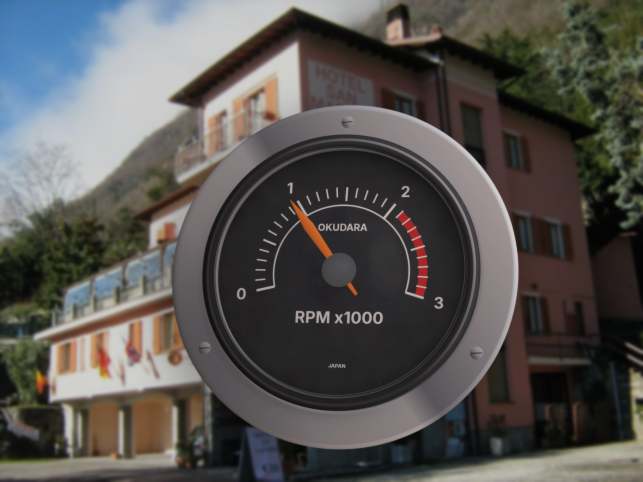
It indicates 950
